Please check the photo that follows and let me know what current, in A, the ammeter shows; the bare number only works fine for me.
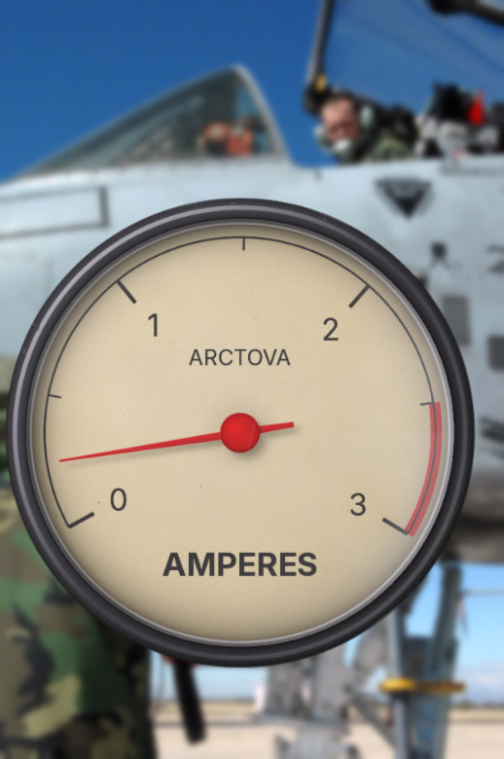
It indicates 0.25
